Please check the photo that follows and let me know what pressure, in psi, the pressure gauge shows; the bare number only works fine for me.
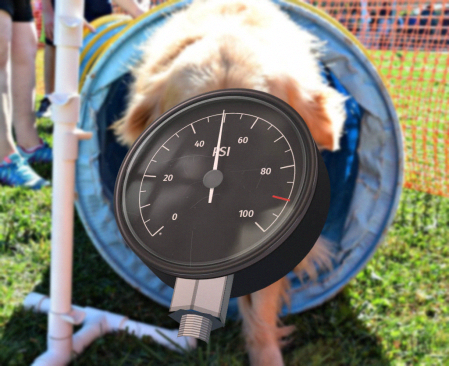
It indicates 50
